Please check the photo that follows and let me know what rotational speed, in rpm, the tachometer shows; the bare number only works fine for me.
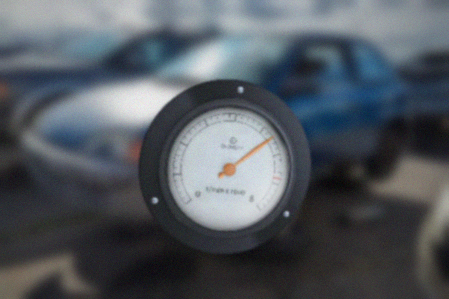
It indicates 5400
